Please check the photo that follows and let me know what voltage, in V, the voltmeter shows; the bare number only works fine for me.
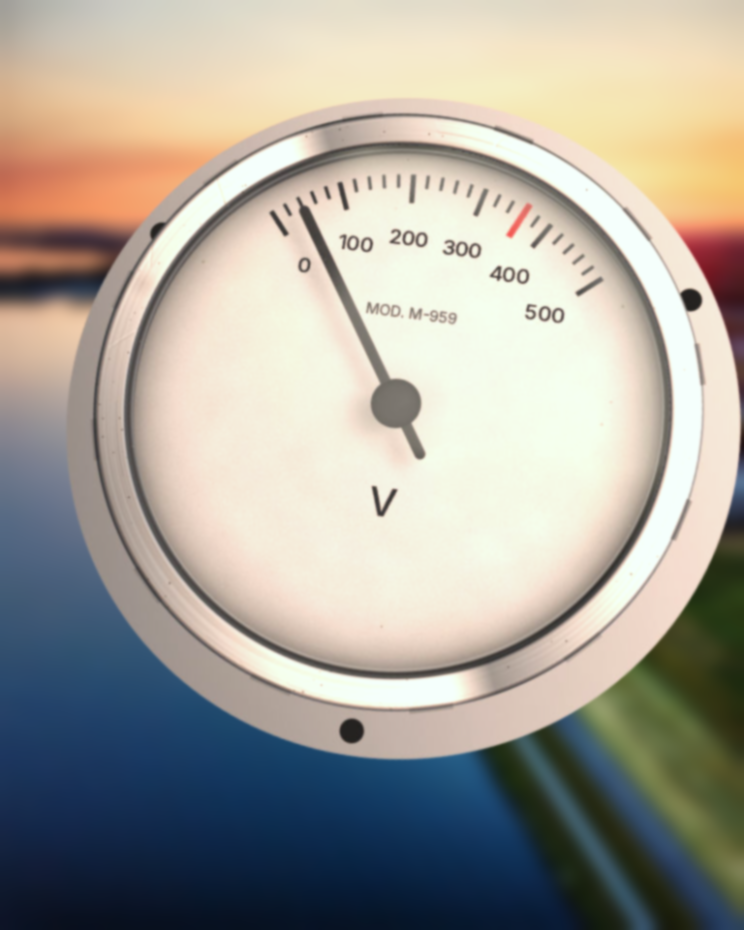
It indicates 40
